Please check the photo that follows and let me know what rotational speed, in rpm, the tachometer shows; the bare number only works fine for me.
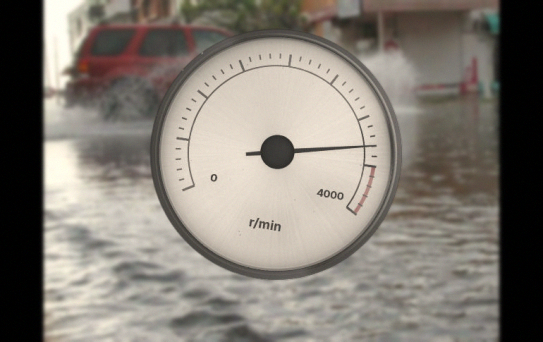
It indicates 3300
